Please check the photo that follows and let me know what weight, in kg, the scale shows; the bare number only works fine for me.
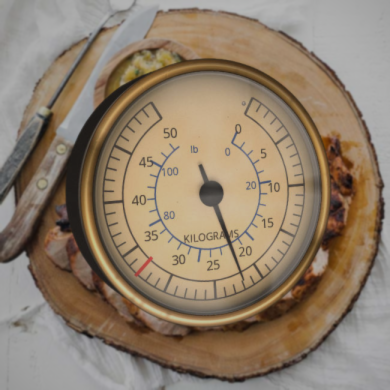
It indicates 22
